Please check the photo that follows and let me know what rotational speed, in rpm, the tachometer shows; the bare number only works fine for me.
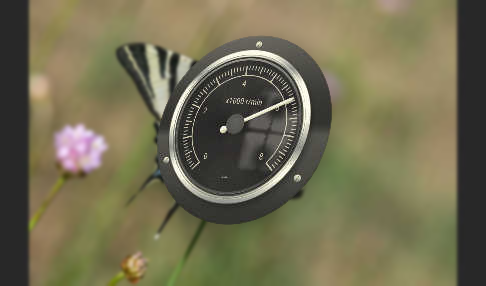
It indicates 6000
